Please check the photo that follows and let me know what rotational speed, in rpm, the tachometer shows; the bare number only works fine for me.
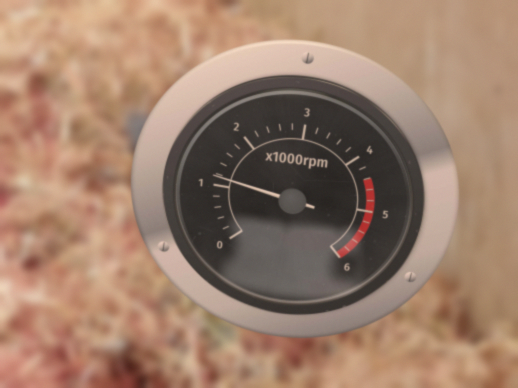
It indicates 1200
